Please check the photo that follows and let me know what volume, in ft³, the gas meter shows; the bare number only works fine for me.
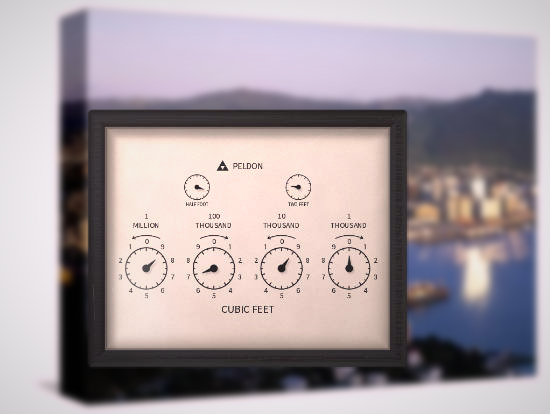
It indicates 869000
